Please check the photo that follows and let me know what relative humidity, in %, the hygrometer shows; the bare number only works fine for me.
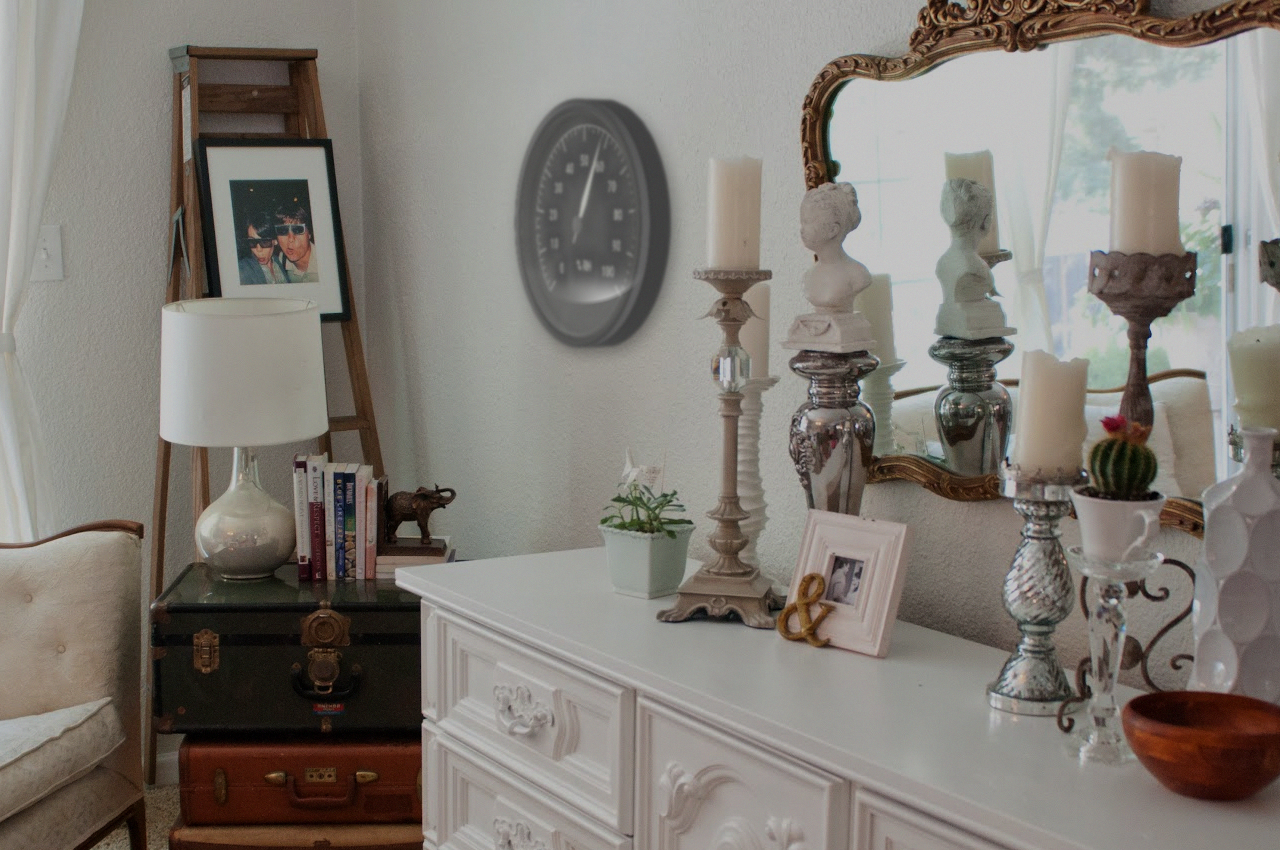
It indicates 60
